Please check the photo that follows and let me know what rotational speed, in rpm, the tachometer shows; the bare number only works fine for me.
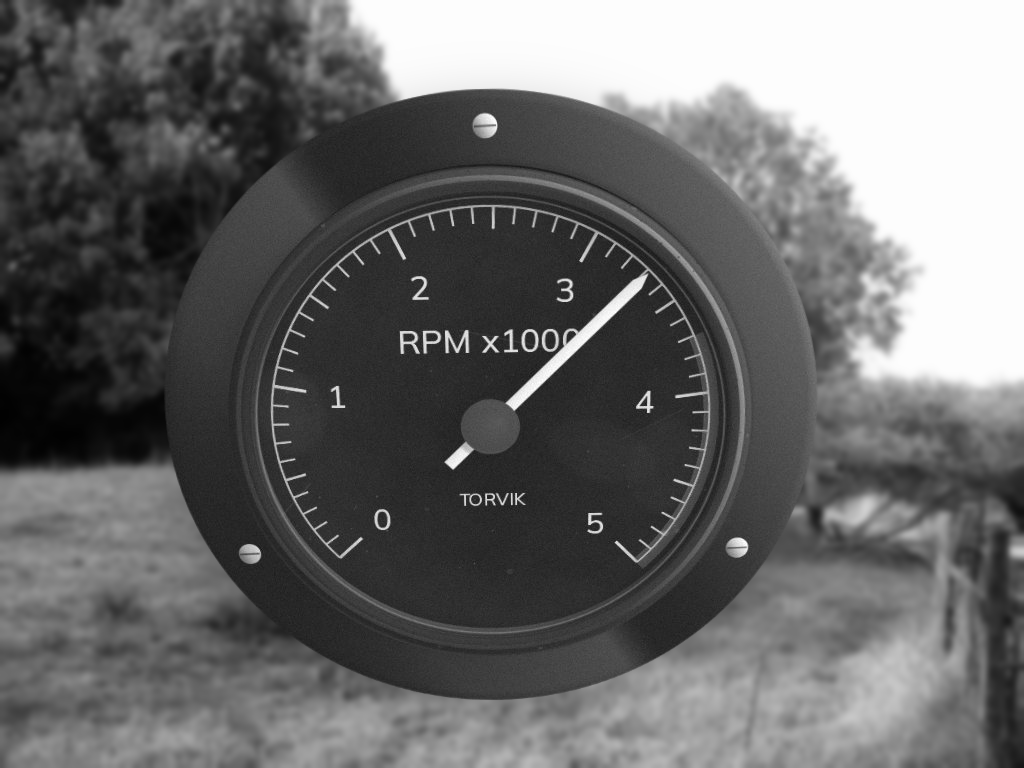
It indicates 3300
